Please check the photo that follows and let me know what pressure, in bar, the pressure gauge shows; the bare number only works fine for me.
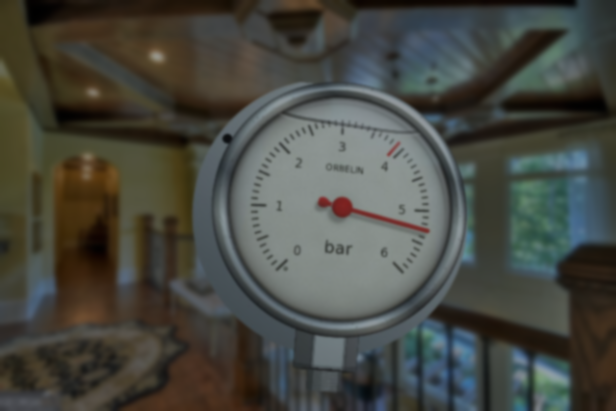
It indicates 5.3
